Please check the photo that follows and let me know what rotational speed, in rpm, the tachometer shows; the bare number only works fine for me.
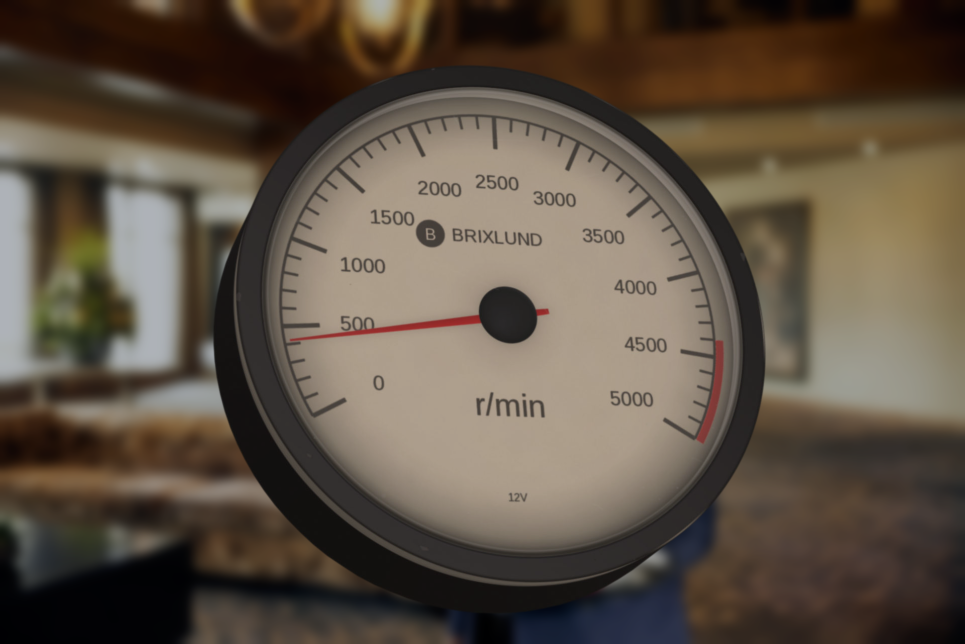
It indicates 400
